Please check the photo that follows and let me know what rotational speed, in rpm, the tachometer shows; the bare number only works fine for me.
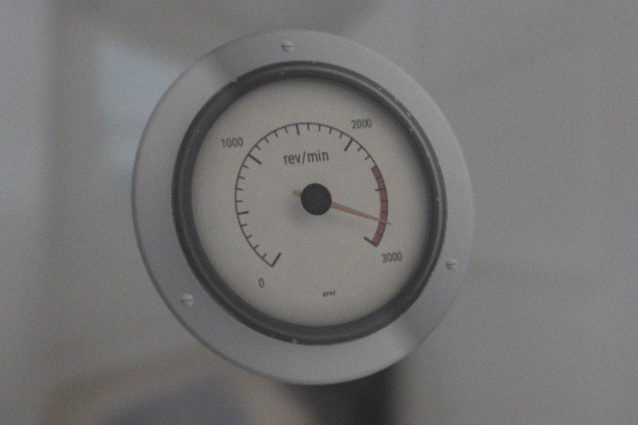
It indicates 2800
